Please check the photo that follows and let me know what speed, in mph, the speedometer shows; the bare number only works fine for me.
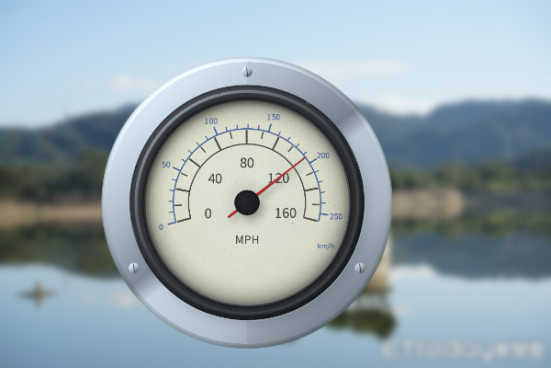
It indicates 120
